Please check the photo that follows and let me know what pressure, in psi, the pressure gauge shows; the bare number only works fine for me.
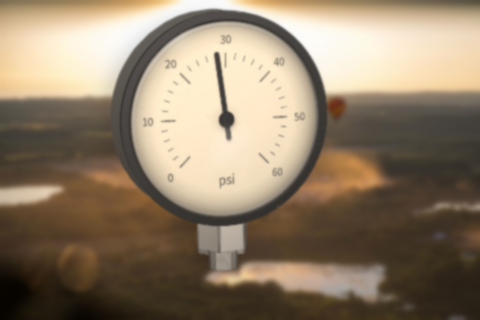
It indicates 28
